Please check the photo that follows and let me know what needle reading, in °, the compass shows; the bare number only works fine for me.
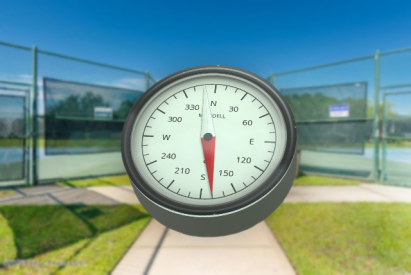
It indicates 170
